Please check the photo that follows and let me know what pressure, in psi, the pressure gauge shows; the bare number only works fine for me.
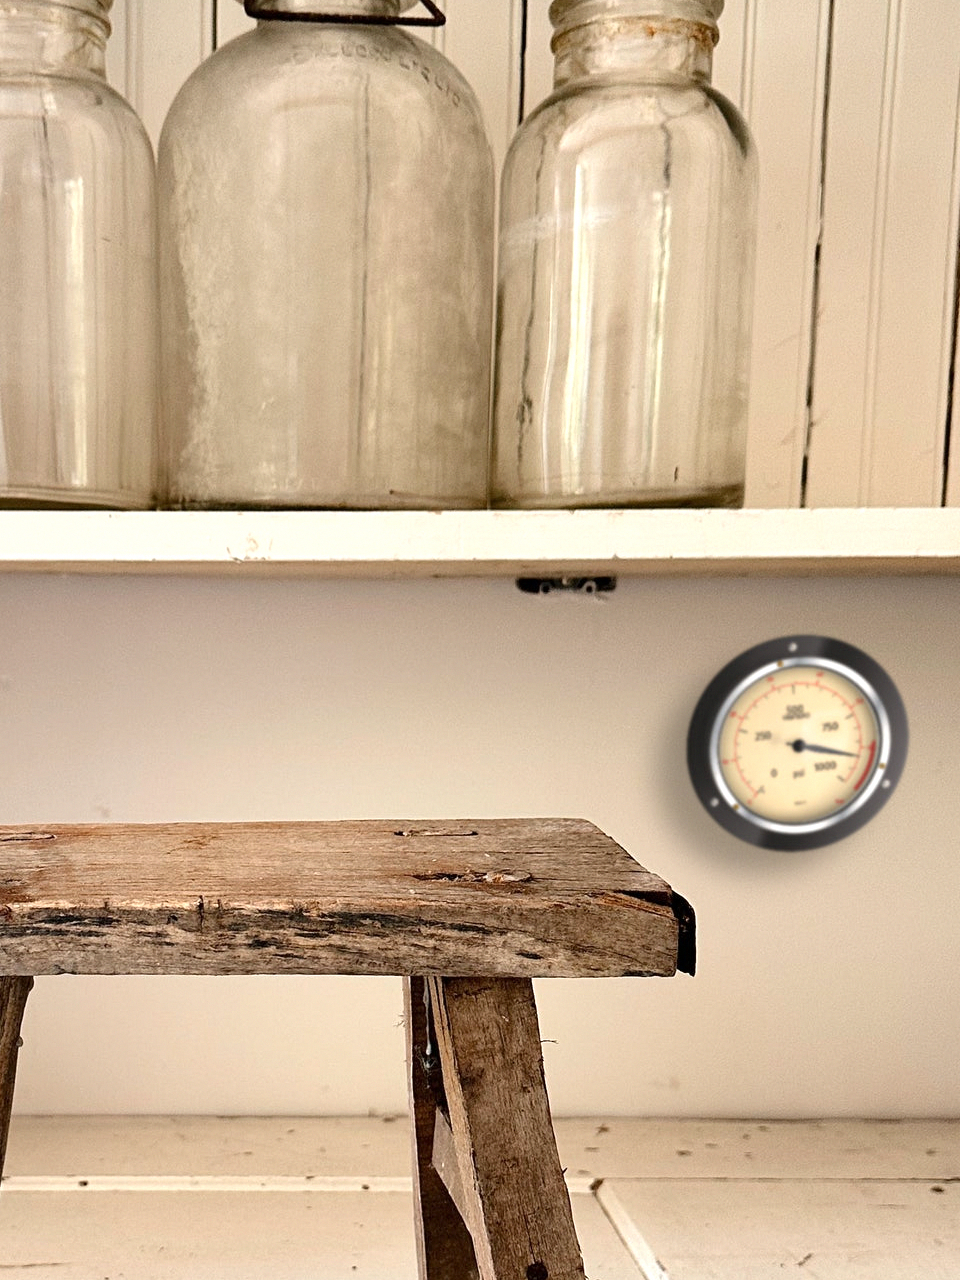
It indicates 900
